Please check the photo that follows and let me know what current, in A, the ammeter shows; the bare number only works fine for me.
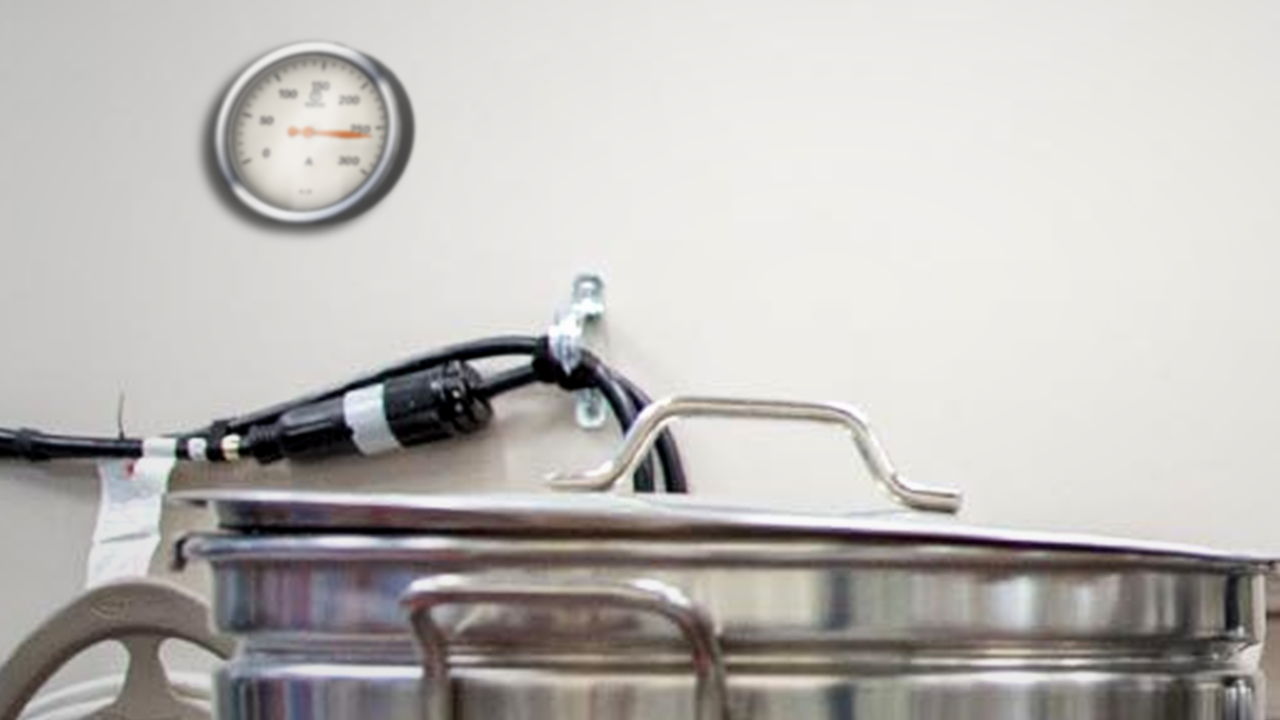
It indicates 260
